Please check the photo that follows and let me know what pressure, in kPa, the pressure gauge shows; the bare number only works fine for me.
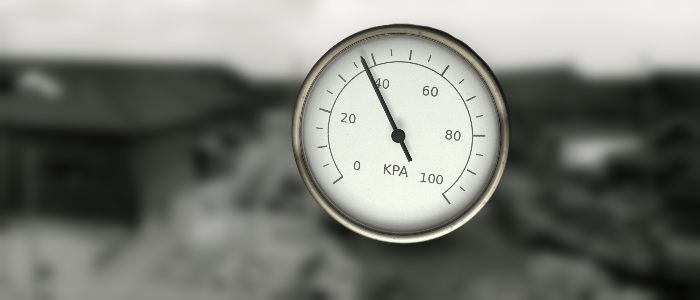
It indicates 37.5
